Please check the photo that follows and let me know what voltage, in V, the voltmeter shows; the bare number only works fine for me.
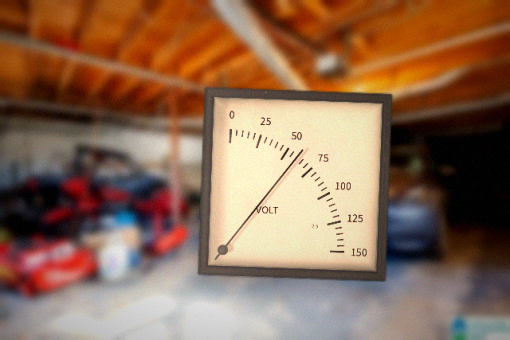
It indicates 60
